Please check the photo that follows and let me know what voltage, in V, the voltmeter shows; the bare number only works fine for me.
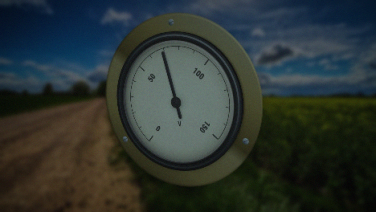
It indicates 70
